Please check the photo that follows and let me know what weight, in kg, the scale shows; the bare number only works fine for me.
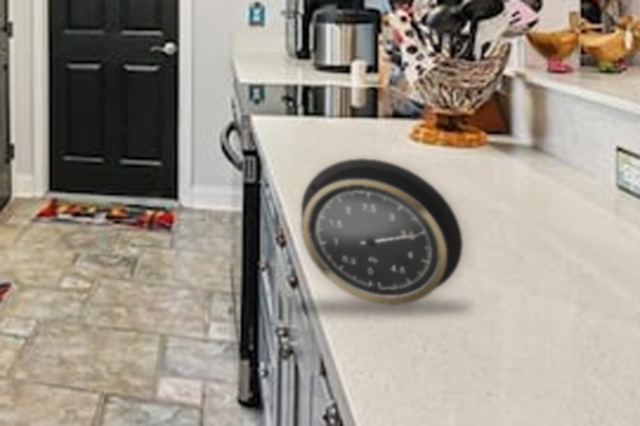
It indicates 3.5
